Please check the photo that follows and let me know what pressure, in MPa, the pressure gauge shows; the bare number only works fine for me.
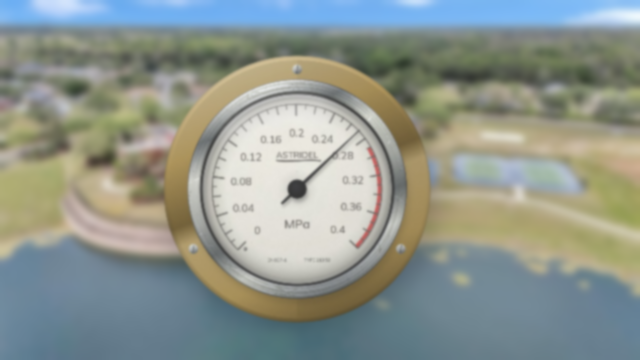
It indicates 0.27
